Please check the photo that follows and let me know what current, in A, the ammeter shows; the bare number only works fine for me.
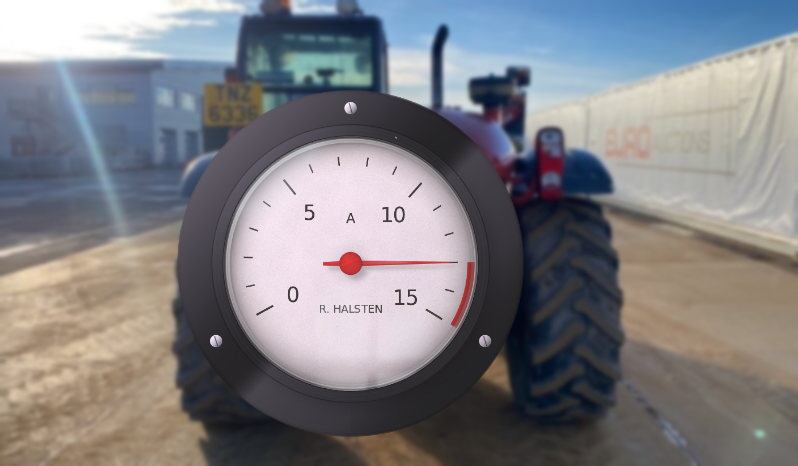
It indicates 13
